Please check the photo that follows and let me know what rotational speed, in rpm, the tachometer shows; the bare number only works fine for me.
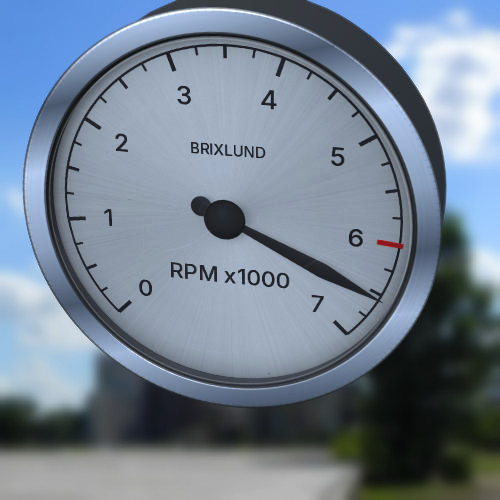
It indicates 6500
